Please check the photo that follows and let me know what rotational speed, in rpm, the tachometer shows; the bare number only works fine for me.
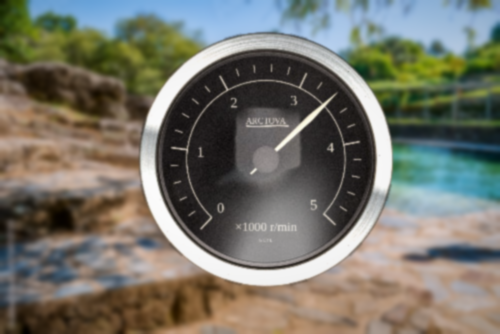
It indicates 3400
